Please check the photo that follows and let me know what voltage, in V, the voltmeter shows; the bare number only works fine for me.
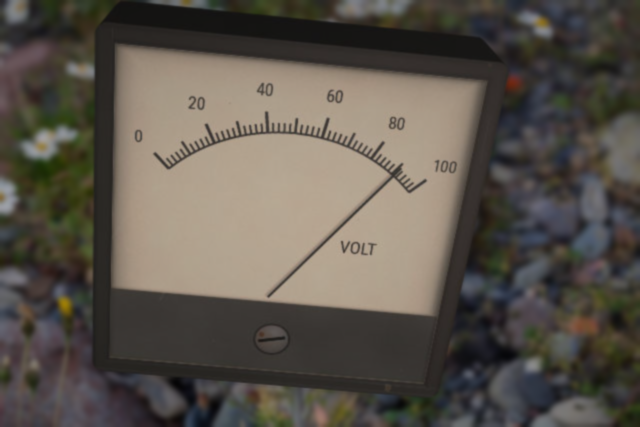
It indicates 90
